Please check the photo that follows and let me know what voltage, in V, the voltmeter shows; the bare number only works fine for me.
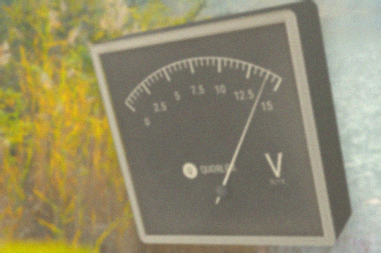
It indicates 14
